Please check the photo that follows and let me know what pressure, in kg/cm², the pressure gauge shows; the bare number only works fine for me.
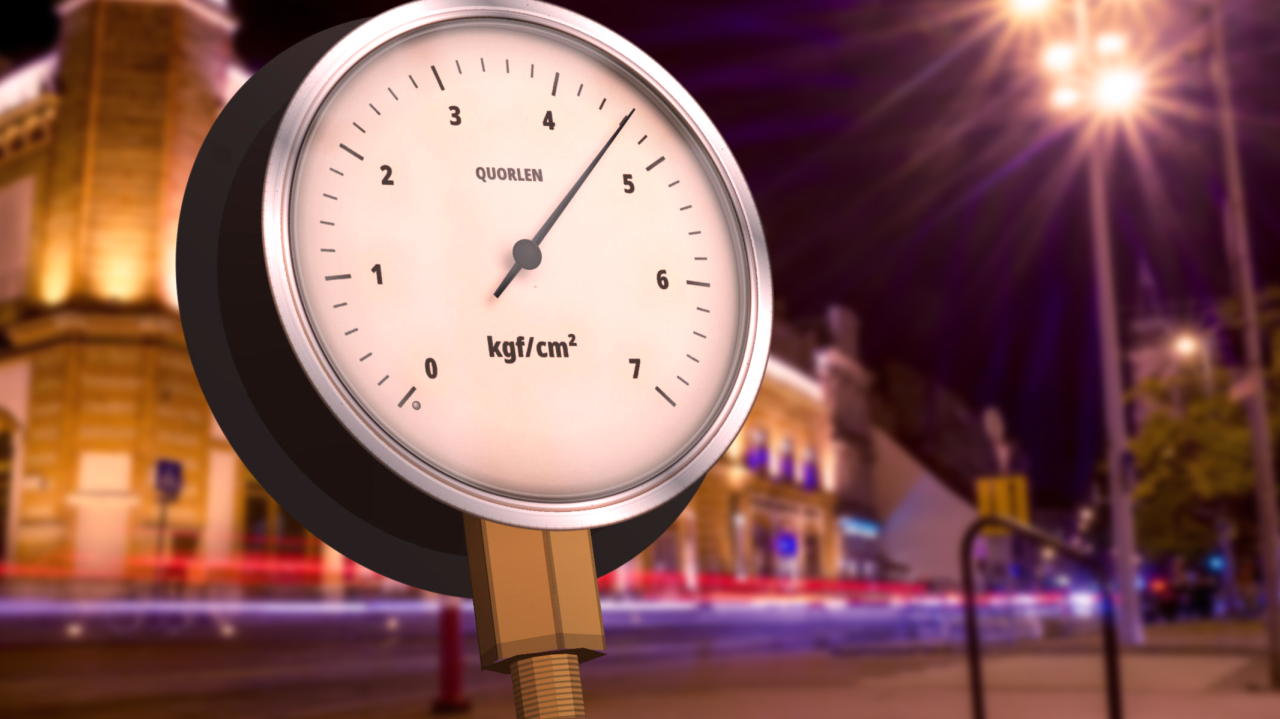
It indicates 4.6
